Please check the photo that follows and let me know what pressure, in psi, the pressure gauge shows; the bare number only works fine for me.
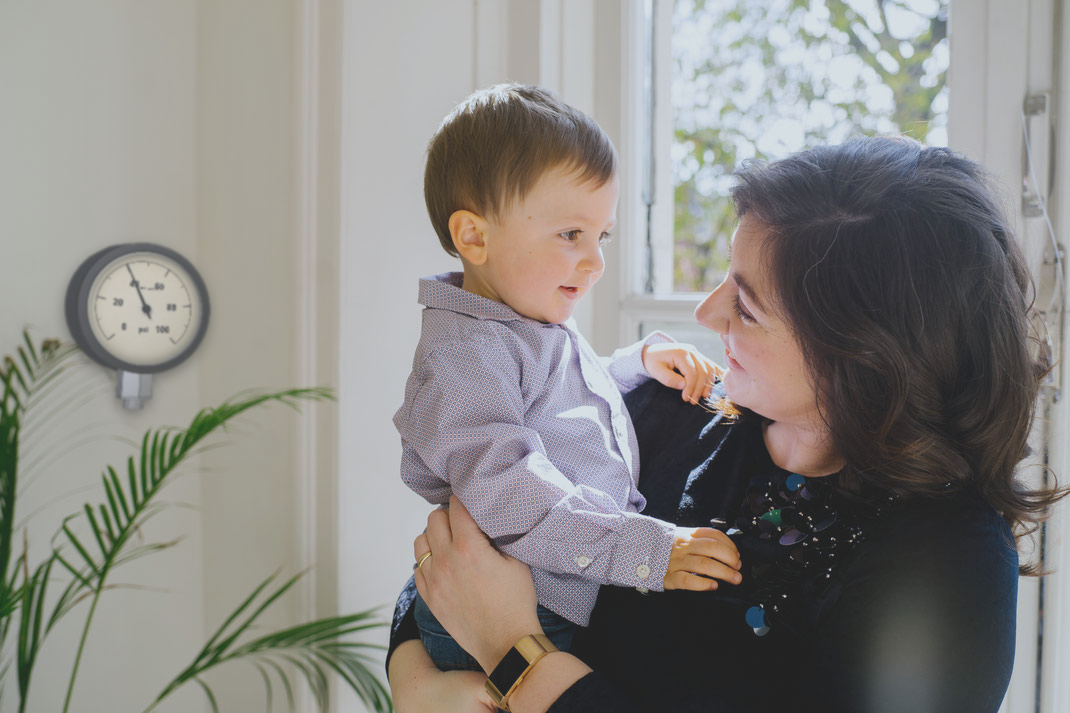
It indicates 40
